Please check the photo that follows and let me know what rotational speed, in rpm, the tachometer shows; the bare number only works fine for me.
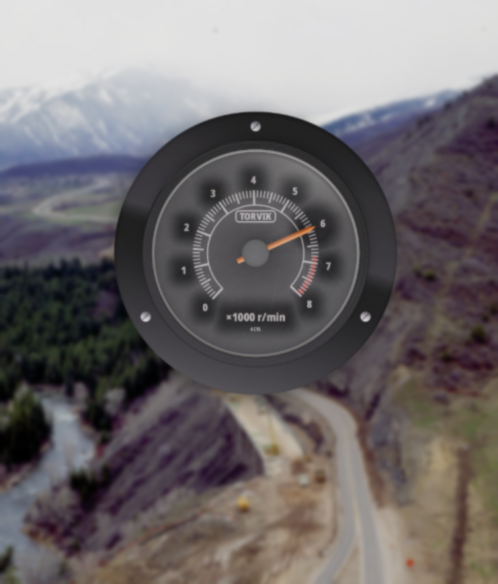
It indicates 6000
